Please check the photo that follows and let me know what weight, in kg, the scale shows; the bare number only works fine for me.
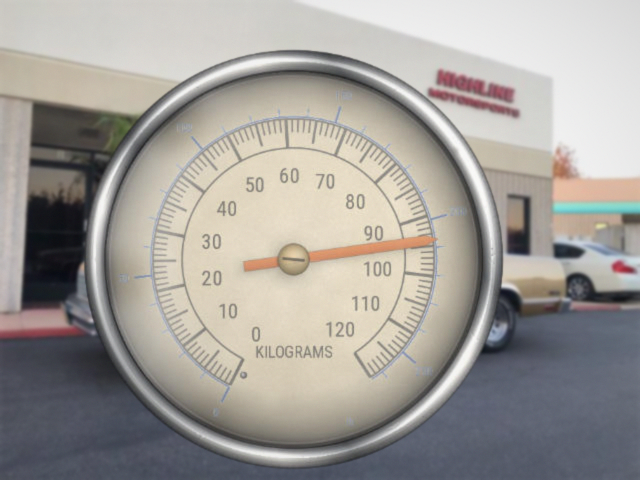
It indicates 94
